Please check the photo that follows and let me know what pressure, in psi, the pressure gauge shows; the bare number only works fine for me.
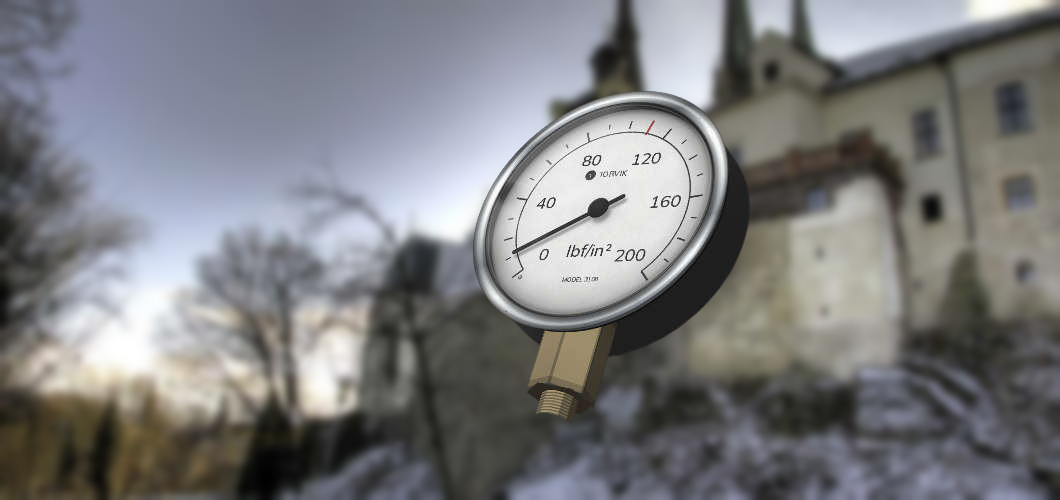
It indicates 10
